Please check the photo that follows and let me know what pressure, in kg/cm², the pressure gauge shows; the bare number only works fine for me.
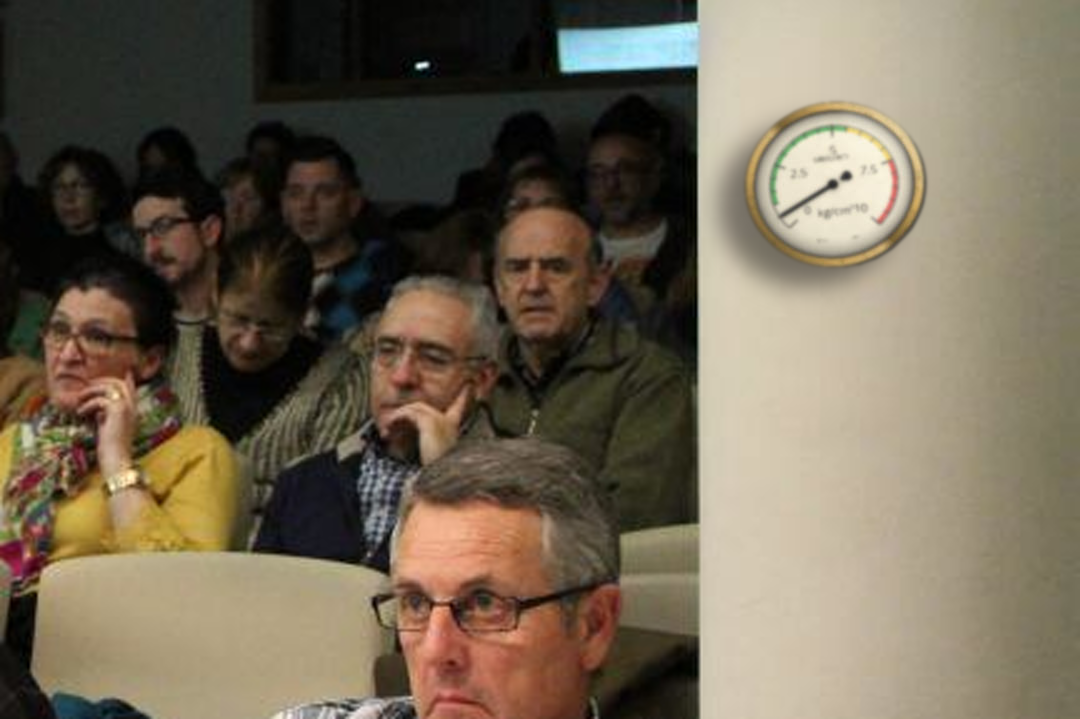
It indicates 0.5
